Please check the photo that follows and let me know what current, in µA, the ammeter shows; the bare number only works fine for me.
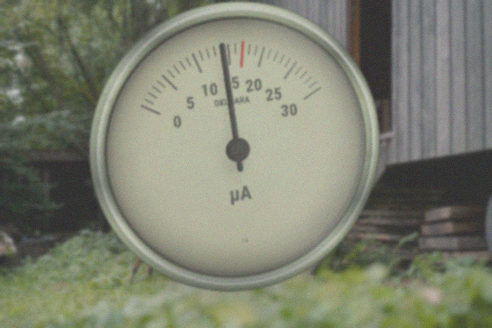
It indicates 14
